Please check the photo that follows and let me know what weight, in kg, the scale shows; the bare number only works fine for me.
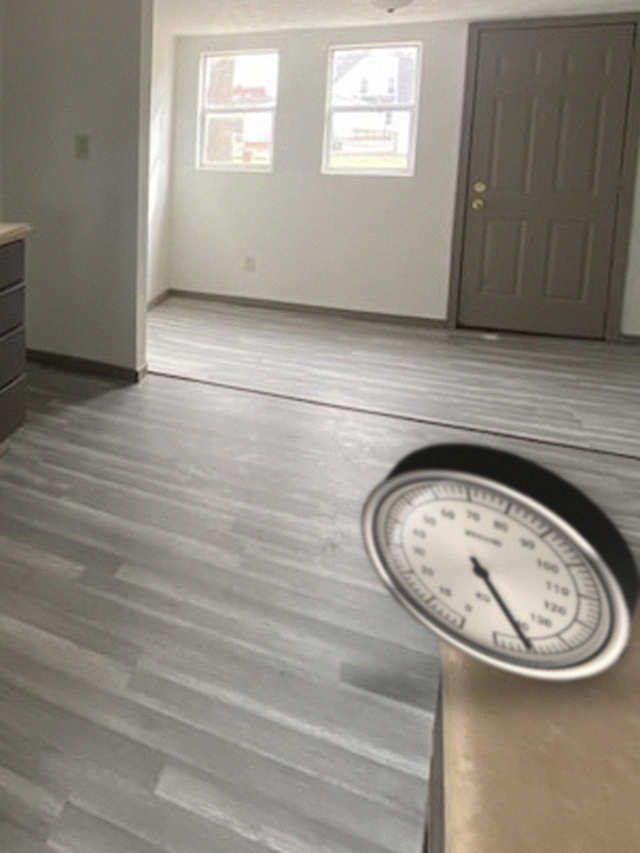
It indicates 140
